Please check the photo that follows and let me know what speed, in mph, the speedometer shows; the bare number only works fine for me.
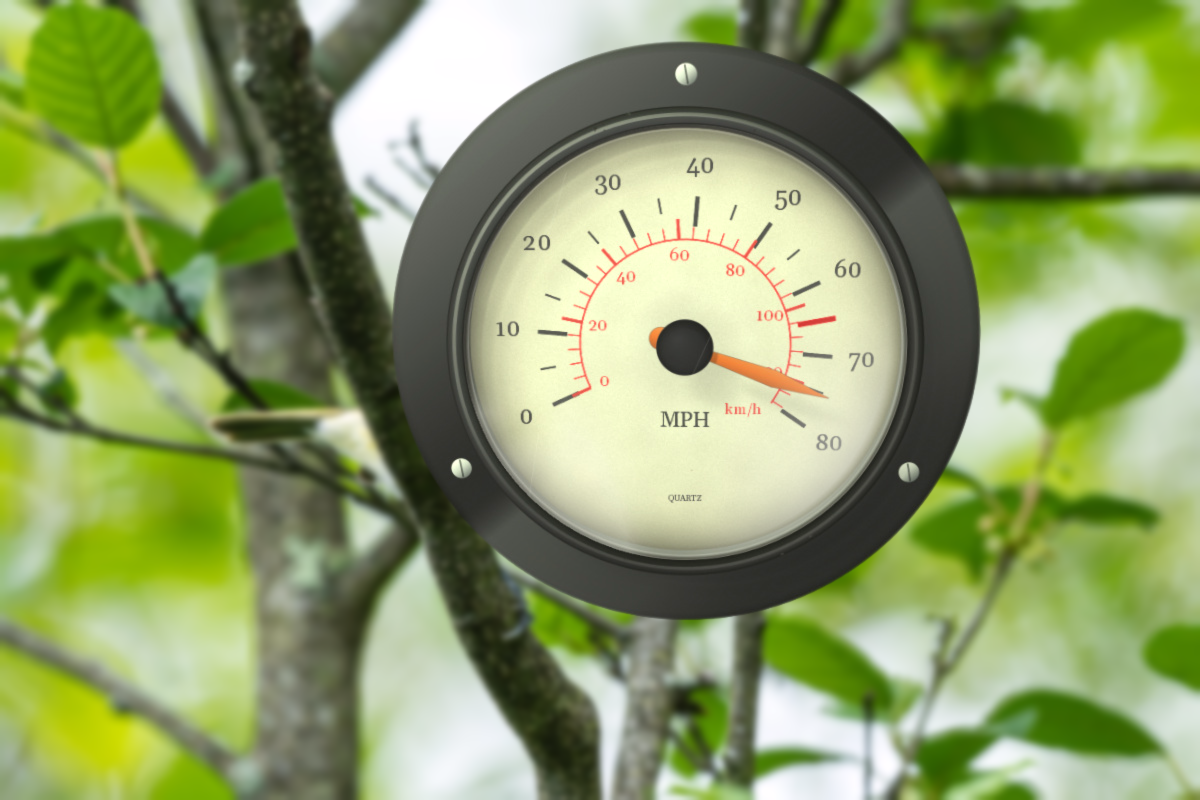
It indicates 75
